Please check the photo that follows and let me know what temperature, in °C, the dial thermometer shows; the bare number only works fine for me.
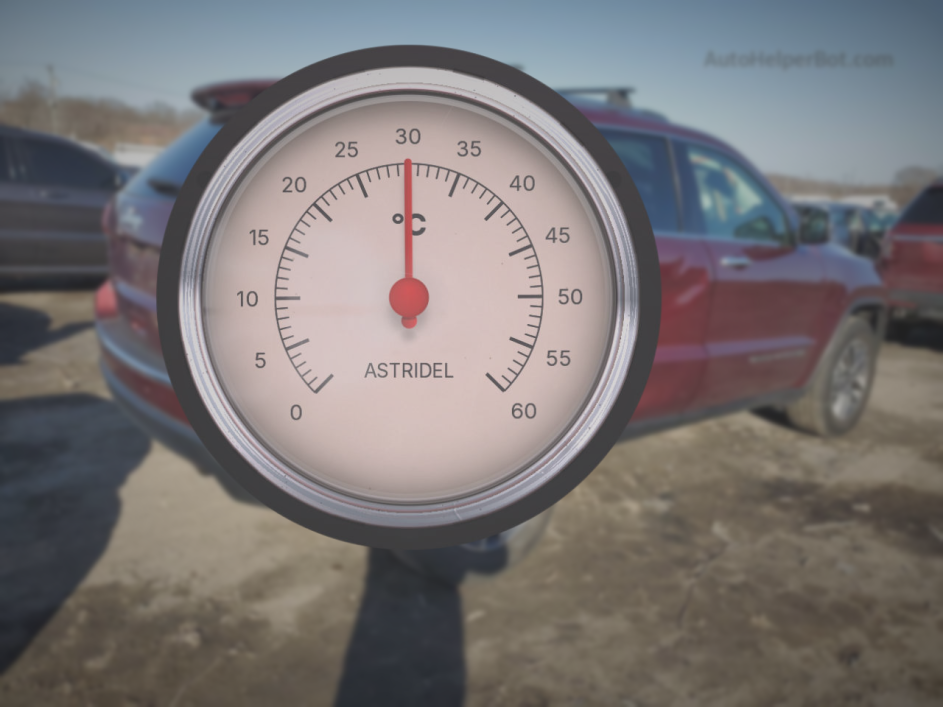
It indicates 30
